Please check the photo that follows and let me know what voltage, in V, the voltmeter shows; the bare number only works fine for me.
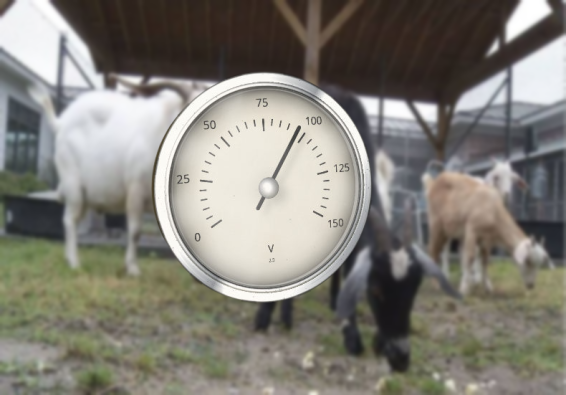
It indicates 95
